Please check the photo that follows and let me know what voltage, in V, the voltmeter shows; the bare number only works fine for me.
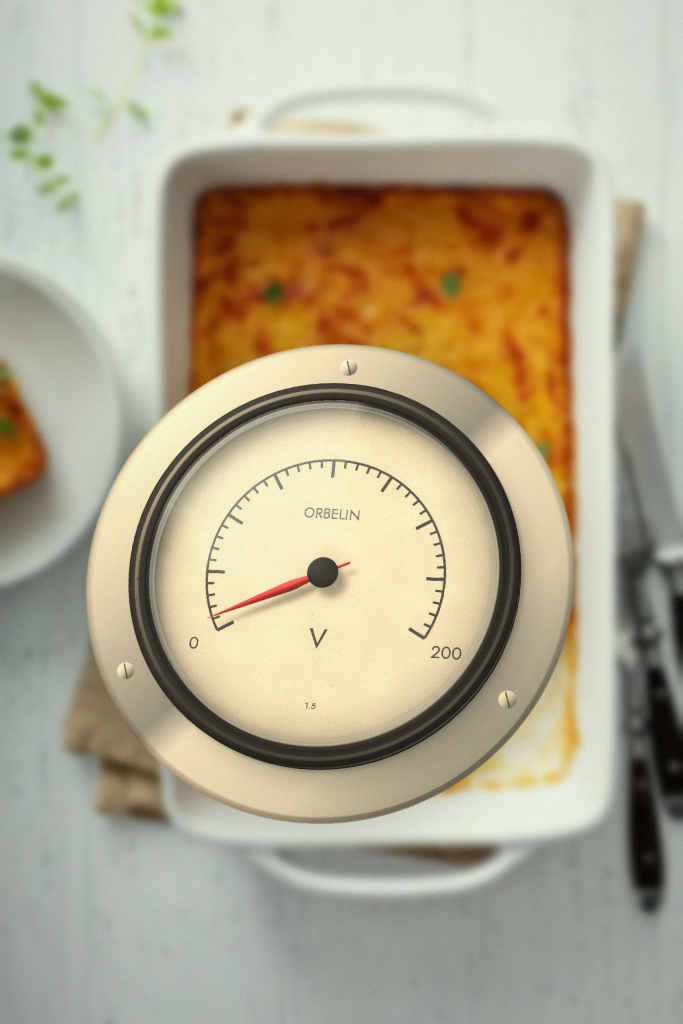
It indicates 5
